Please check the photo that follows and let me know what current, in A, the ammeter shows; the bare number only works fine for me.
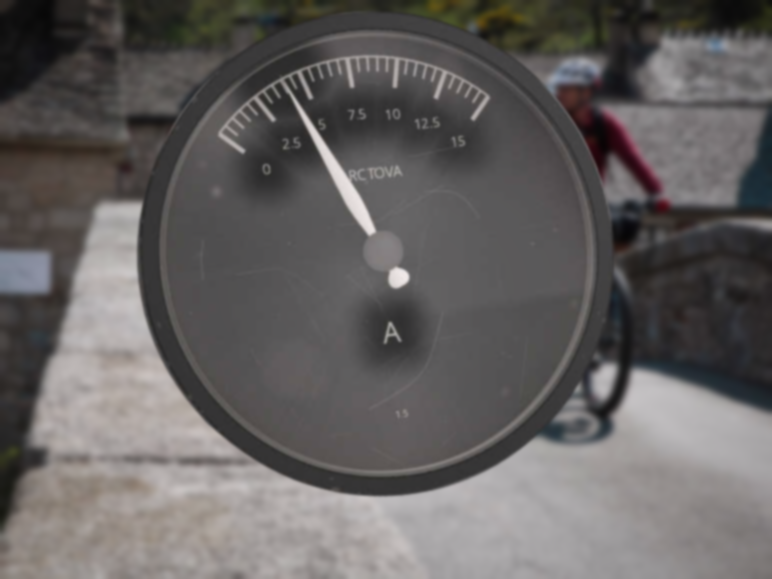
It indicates 4
